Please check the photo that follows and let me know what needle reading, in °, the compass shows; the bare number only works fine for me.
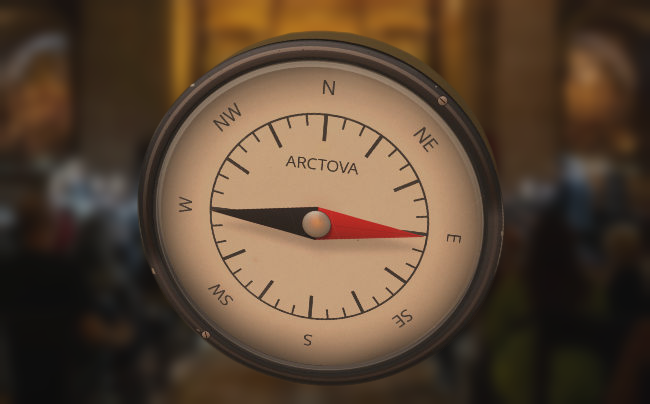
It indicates 90
